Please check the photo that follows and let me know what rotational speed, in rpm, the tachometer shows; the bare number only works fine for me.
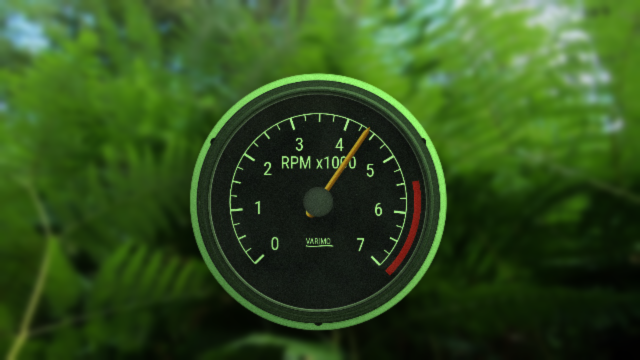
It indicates 4375
